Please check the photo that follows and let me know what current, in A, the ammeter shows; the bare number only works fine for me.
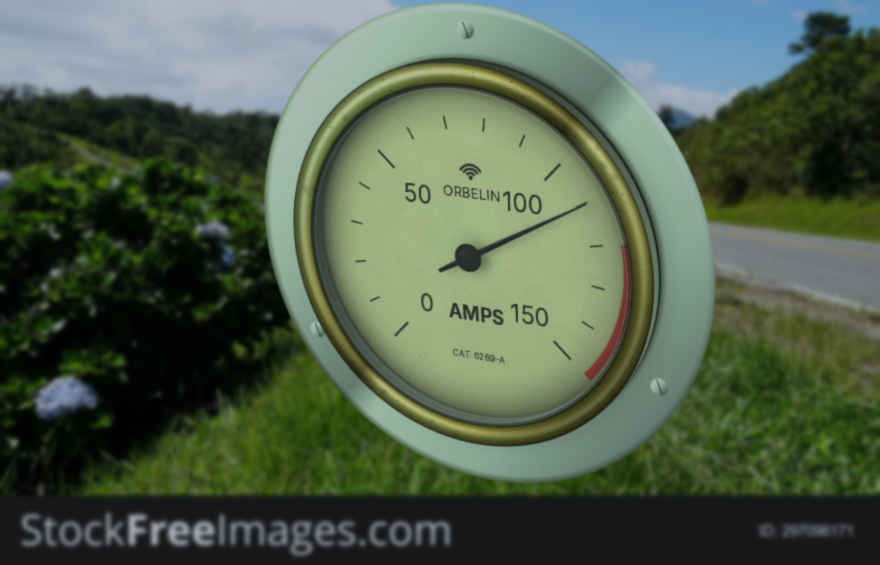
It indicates 110
